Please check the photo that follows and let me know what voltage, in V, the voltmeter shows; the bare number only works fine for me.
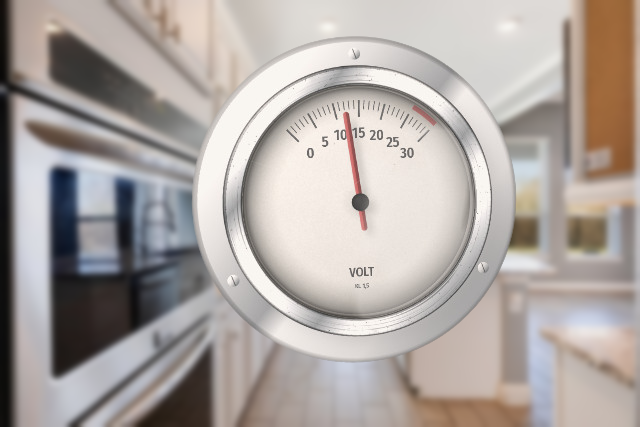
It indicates 12
